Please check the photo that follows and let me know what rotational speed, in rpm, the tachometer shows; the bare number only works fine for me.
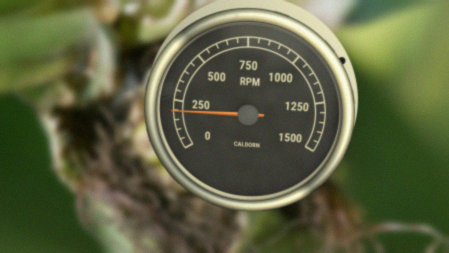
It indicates 200
